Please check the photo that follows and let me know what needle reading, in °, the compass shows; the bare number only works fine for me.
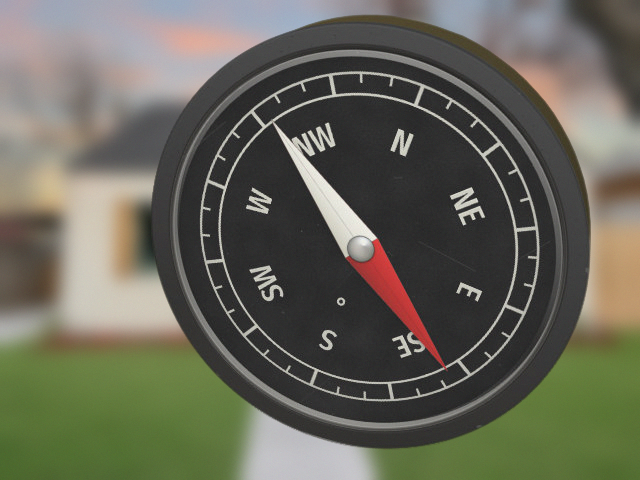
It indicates 125
